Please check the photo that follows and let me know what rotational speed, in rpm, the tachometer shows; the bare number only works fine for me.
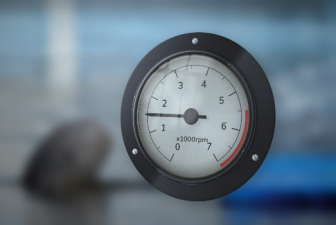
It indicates 1500
